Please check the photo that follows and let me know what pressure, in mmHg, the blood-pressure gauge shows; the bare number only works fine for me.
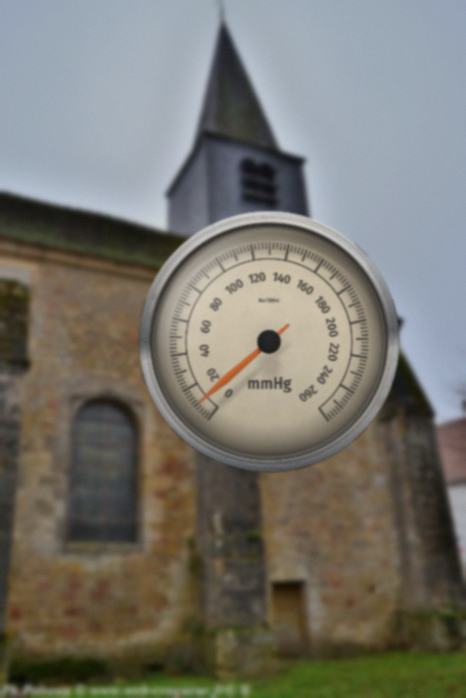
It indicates 10
